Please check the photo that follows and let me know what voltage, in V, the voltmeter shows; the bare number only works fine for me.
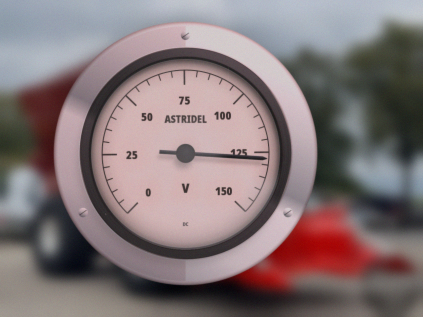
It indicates 127.5
